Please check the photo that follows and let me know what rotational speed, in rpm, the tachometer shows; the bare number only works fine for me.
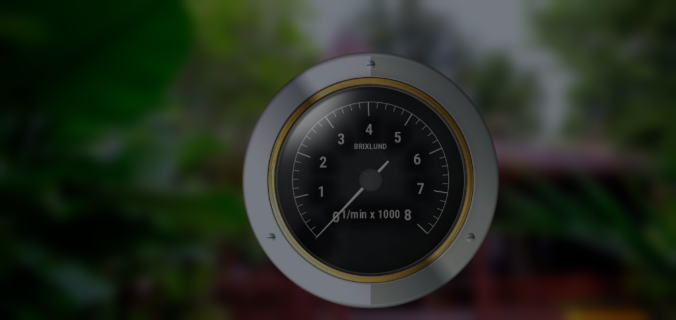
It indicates 0
